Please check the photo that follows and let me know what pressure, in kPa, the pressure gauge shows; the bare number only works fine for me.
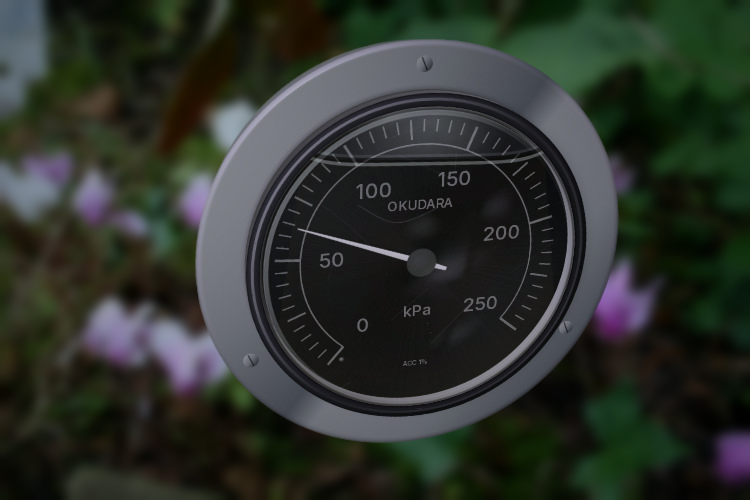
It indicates 65
